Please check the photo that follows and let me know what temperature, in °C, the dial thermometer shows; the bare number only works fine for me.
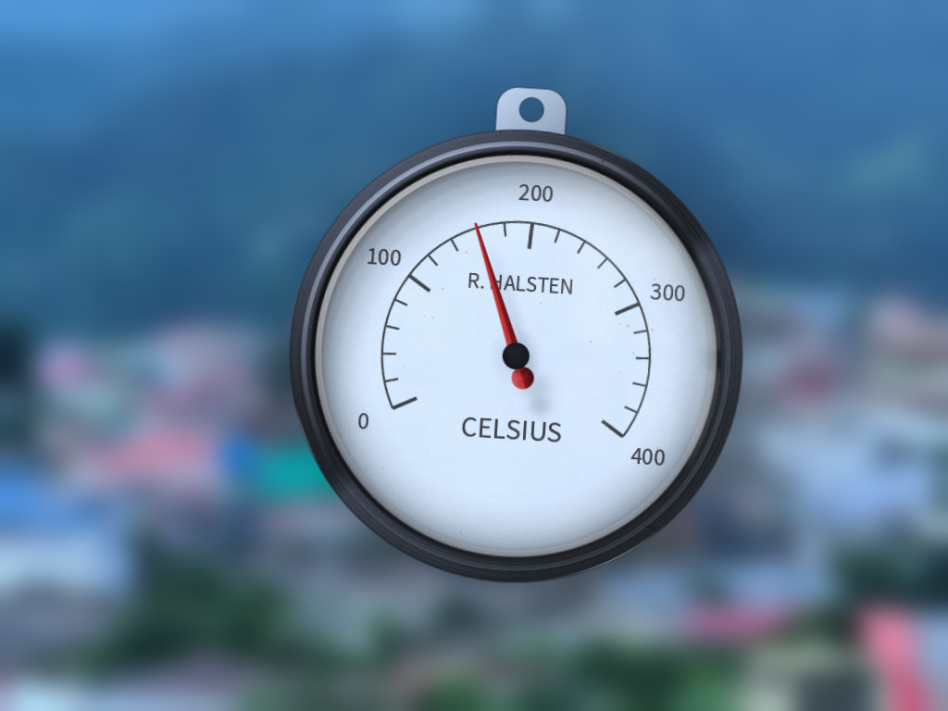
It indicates 160
